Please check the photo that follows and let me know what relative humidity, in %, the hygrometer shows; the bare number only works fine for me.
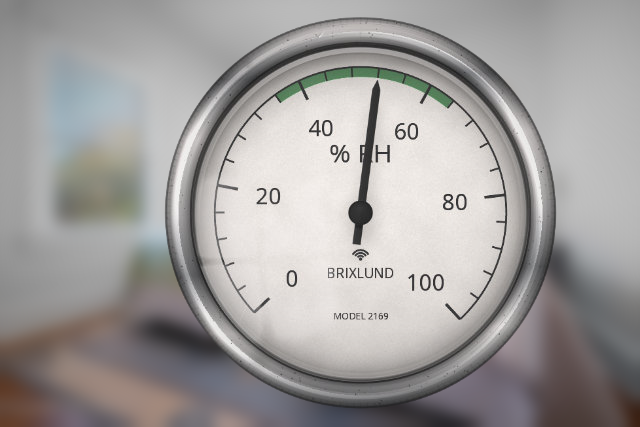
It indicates 52
